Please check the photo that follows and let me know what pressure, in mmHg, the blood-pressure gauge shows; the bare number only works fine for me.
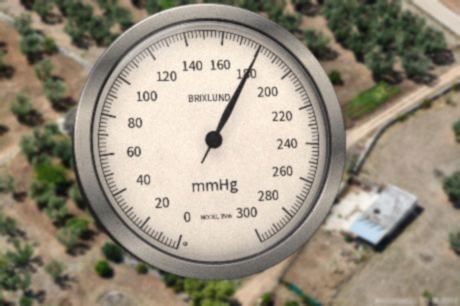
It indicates 180
